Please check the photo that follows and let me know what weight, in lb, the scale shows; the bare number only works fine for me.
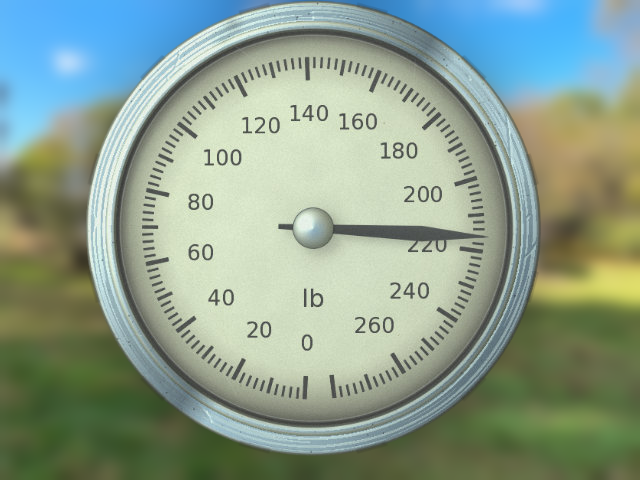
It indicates 216
